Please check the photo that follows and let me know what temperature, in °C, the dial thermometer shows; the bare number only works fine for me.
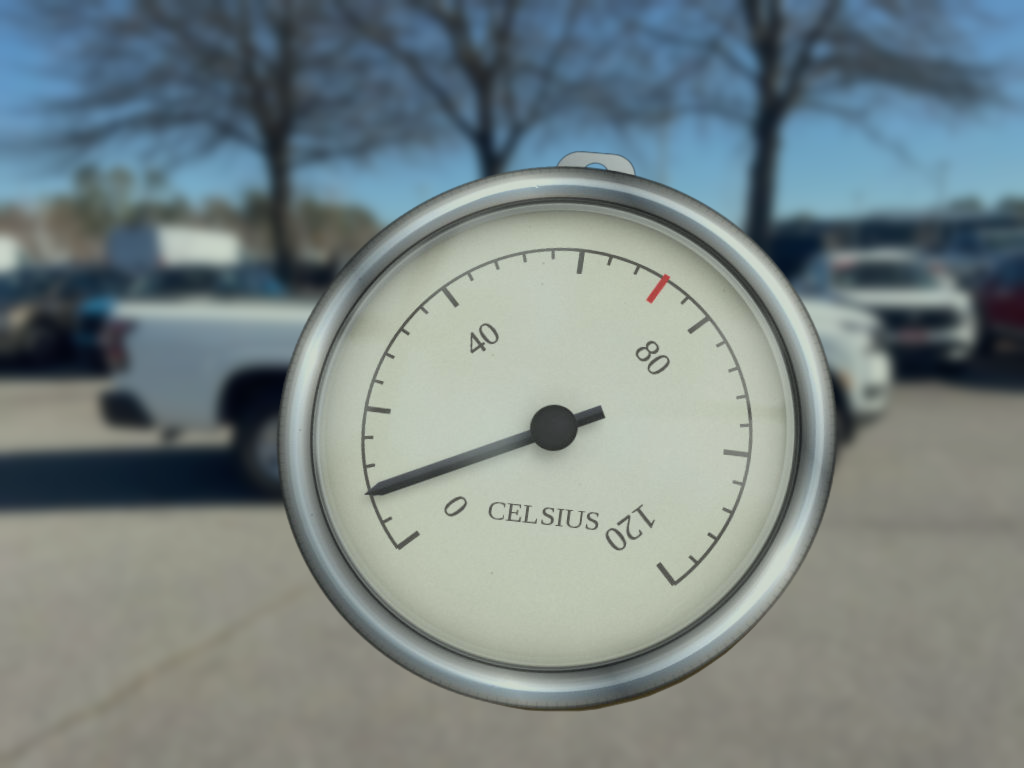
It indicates 8
